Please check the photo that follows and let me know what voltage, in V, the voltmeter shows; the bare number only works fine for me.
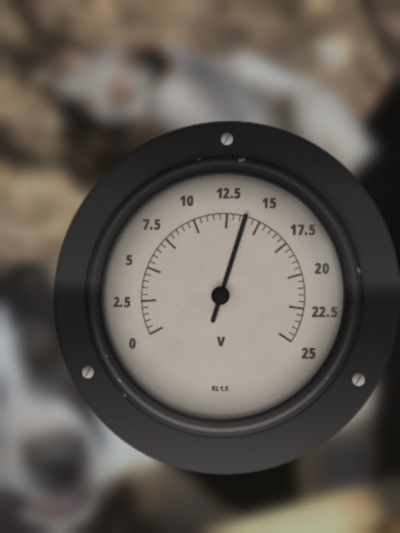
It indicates 14
